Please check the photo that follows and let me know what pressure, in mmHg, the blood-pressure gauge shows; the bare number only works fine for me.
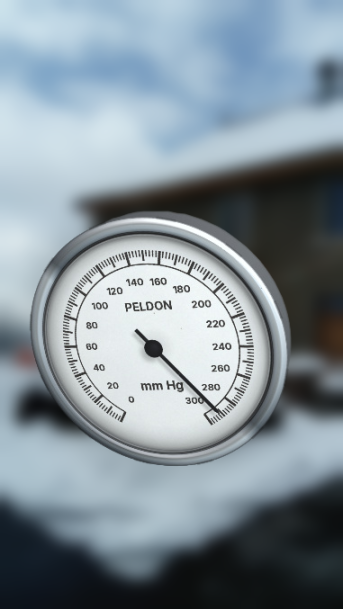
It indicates 290
